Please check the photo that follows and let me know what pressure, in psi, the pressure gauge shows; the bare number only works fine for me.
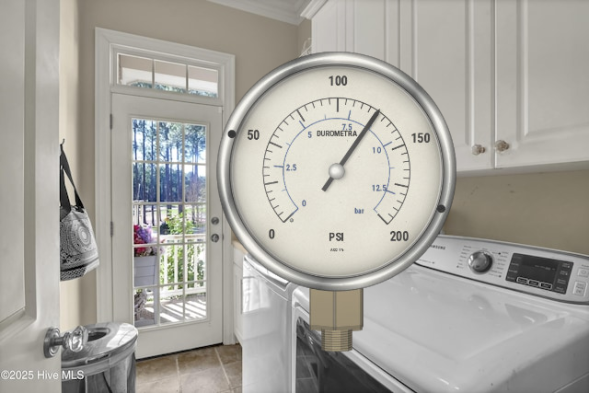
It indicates 125
